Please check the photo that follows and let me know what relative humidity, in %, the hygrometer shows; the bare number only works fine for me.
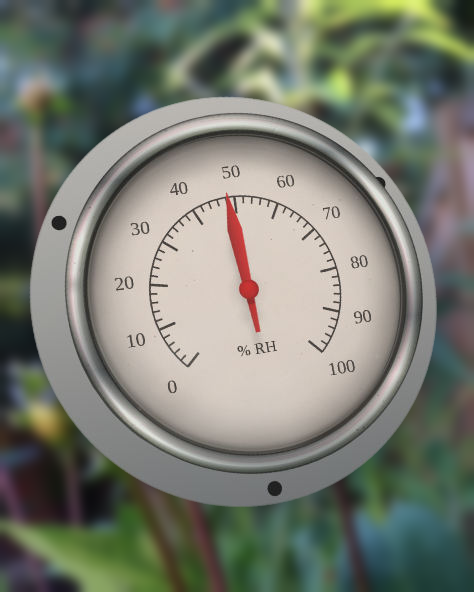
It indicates 48
